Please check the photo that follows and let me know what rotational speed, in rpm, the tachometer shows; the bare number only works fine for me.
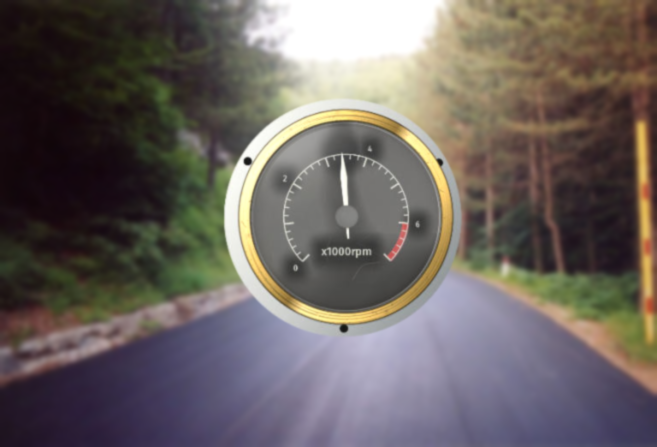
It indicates 3400
